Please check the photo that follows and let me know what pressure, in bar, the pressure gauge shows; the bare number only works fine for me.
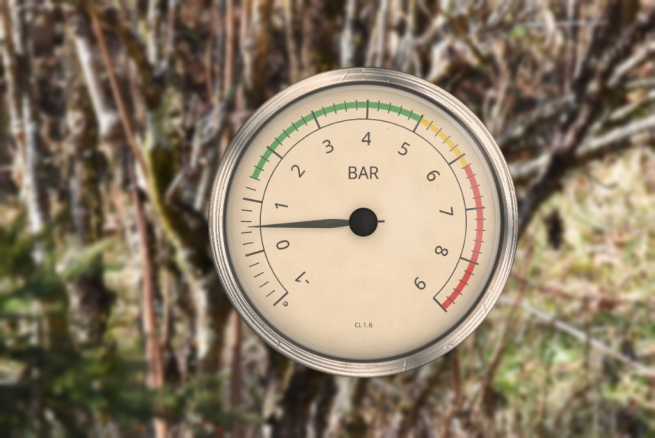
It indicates 0.5
